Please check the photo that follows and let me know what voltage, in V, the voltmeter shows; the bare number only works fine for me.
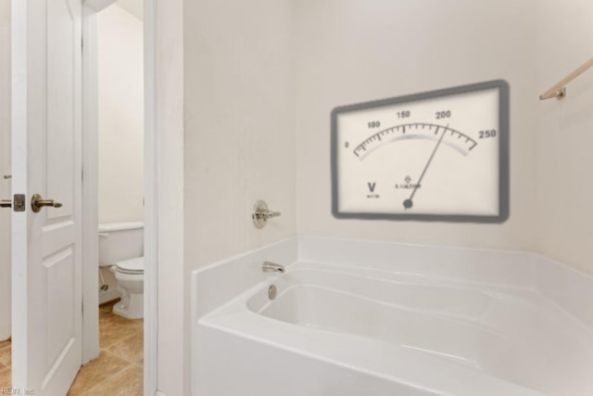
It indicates 210
